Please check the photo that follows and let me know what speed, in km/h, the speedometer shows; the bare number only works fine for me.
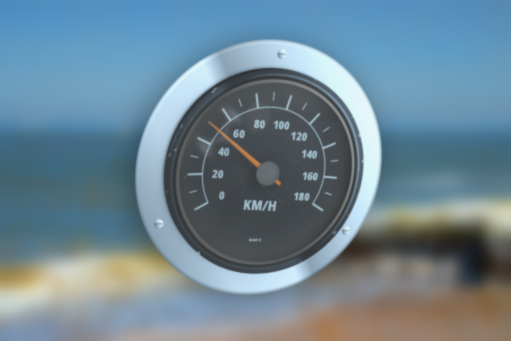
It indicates 50
